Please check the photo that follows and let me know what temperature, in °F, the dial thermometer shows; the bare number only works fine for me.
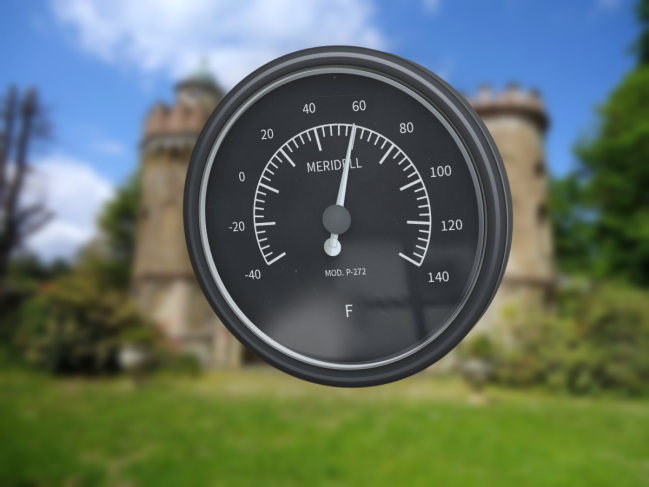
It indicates 60
